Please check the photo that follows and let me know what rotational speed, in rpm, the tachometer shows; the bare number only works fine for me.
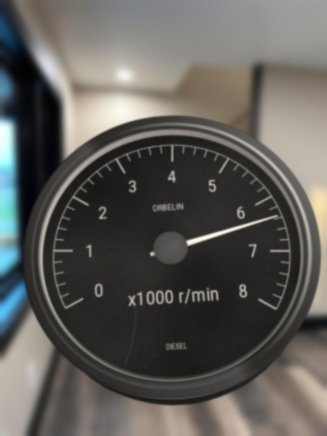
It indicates 6400
